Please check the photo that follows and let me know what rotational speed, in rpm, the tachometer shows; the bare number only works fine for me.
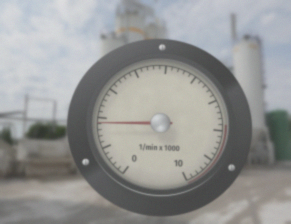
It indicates 1800
